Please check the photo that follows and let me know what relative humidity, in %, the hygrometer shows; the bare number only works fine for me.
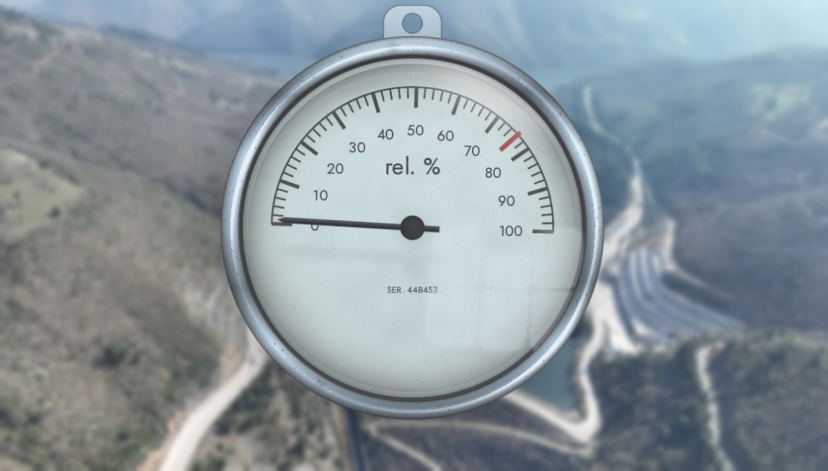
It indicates 1
